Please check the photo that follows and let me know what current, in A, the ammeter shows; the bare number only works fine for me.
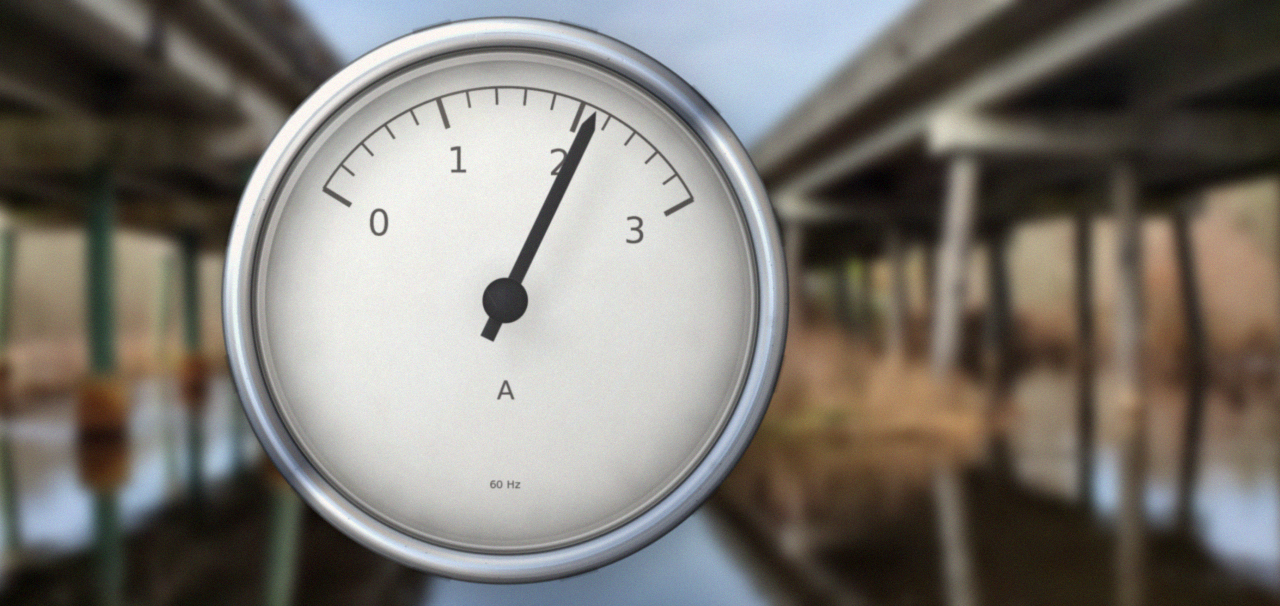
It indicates 2.1
